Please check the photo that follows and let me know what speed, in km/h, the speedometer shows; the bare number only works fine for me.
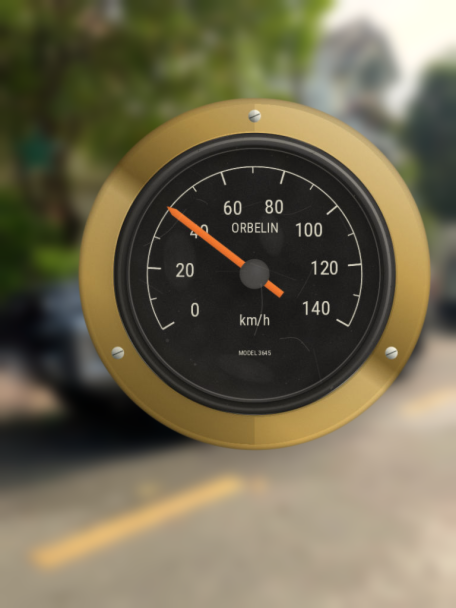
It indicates 40
